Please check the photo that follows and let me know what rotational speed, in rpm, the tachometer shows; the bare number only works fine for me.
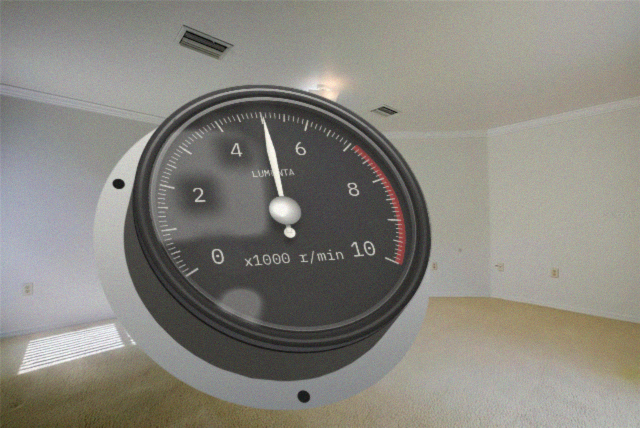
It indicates 5000
